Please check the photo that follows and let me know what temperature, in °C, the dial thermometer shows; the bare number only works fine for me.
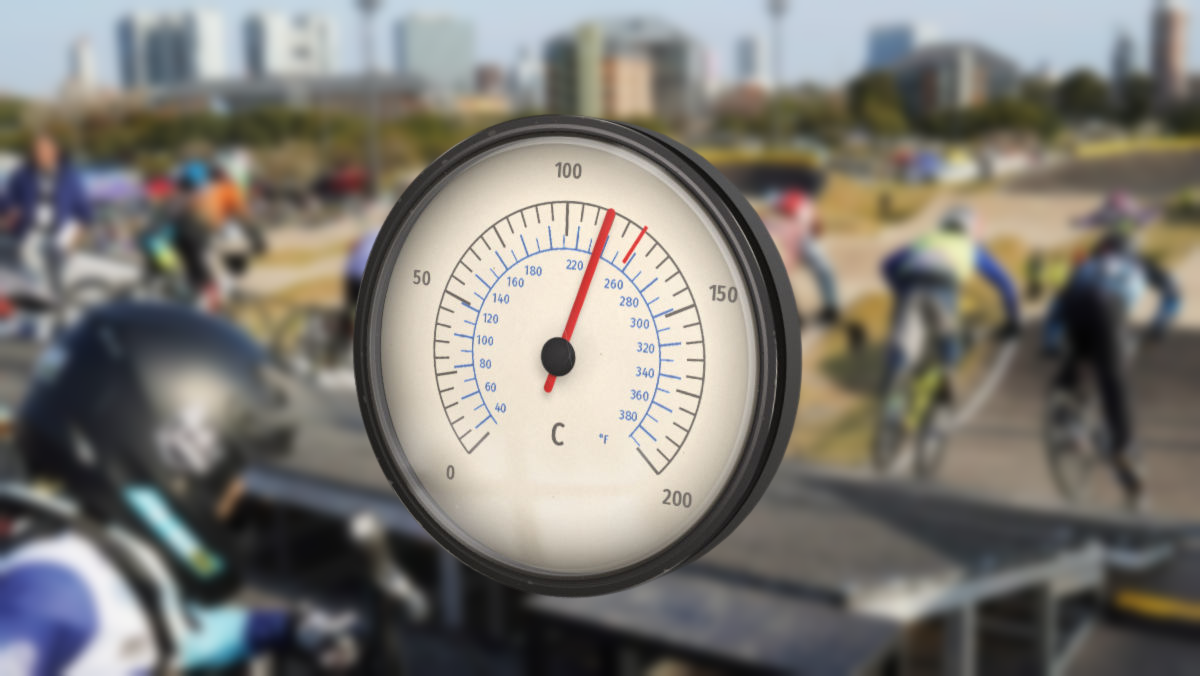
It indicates 115
